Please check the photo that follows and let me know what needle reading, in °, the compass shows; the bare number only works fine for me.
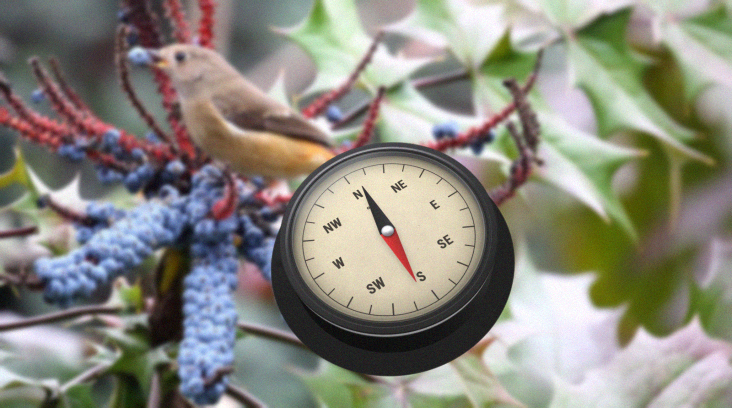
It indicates 187.5
